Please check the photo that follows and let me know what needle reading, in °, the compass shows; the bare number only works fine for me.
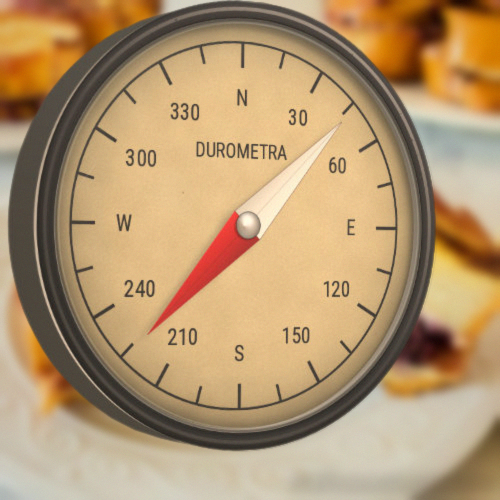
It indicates 225
